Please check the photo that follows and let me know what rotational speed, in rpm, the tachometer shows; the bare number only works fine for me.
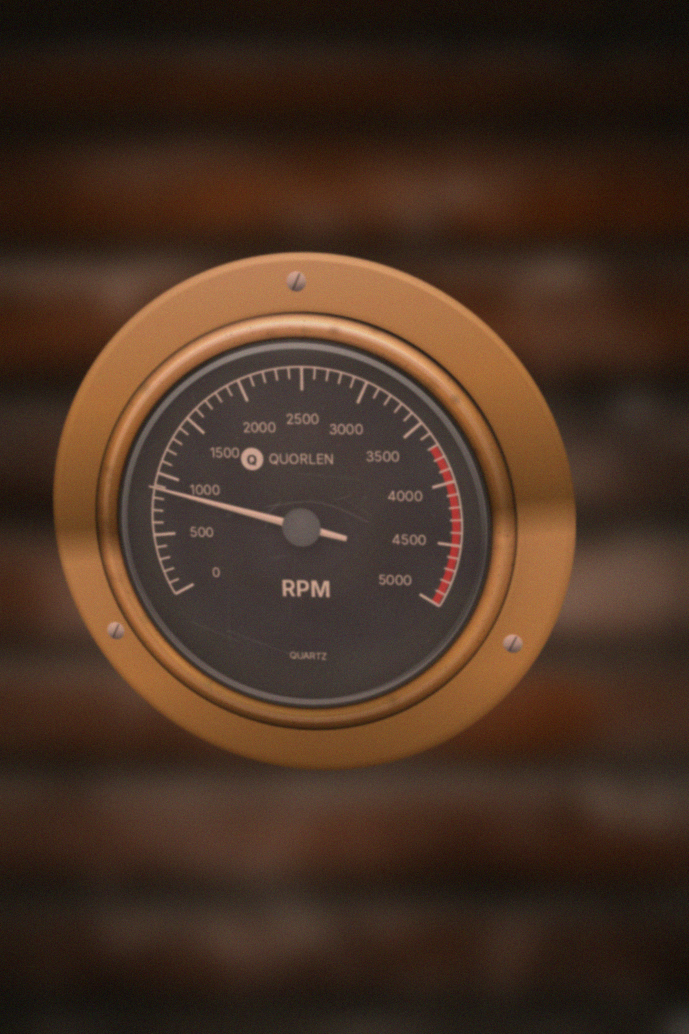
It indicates 900
